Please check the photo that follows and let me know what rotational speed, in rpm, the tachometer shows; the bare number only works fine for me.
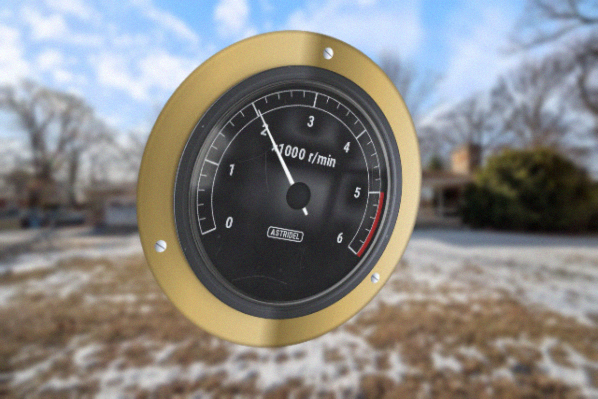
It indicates 2000
